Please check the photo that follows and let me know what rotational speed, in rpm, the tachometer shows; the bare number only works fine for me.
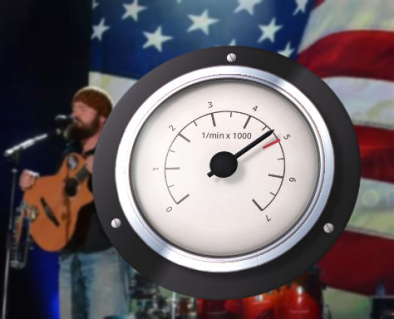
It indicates 4750
